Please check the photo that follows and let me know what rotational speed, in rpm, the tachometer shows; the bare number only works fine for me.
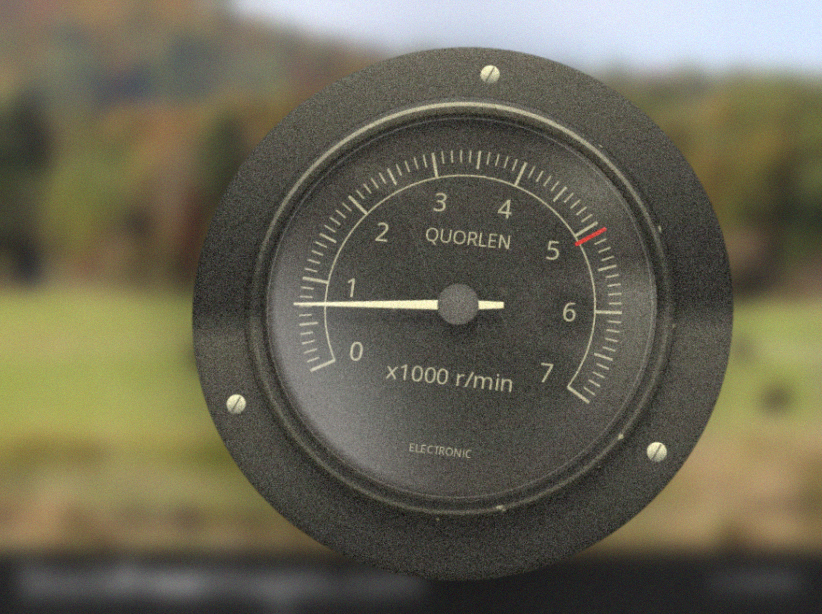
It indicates 700
